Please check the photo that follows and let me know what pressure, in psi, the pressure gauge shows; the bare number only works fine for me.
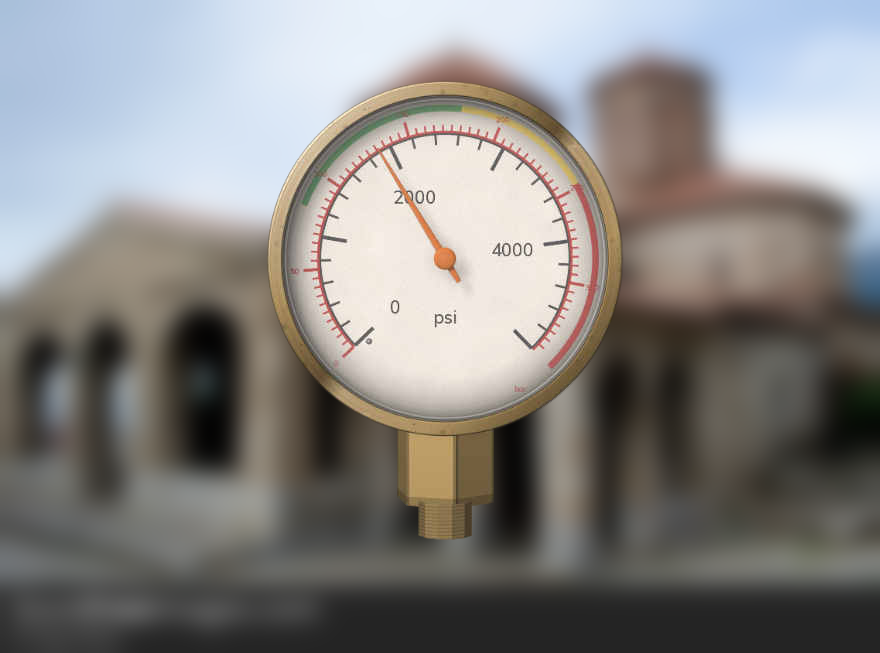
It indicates 1900
